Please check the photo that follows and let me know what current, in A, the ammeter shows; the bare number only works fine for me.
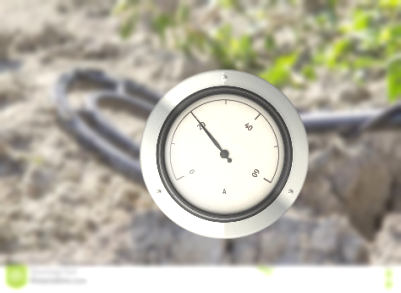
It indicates 20
